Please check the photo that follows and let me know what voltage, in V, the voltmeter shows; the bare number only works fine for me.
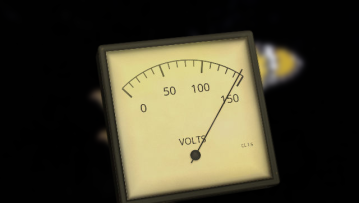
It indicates 145
